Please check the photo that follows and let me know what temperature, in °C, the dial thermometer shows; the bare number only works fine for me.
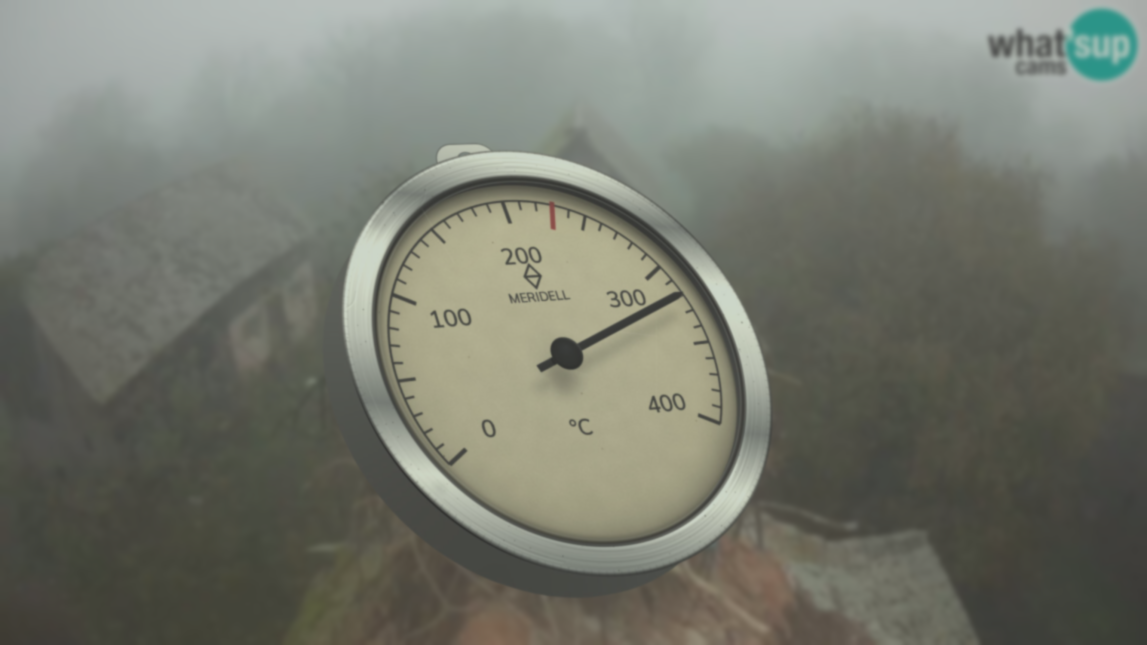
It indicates 320
